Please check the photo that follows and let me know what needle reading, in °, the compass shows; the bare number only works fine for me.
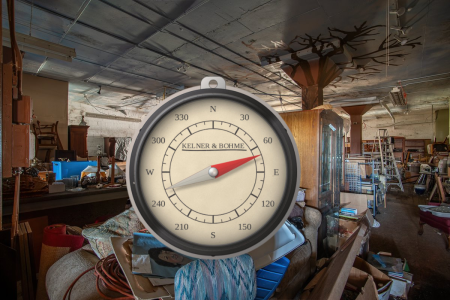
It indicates 70
